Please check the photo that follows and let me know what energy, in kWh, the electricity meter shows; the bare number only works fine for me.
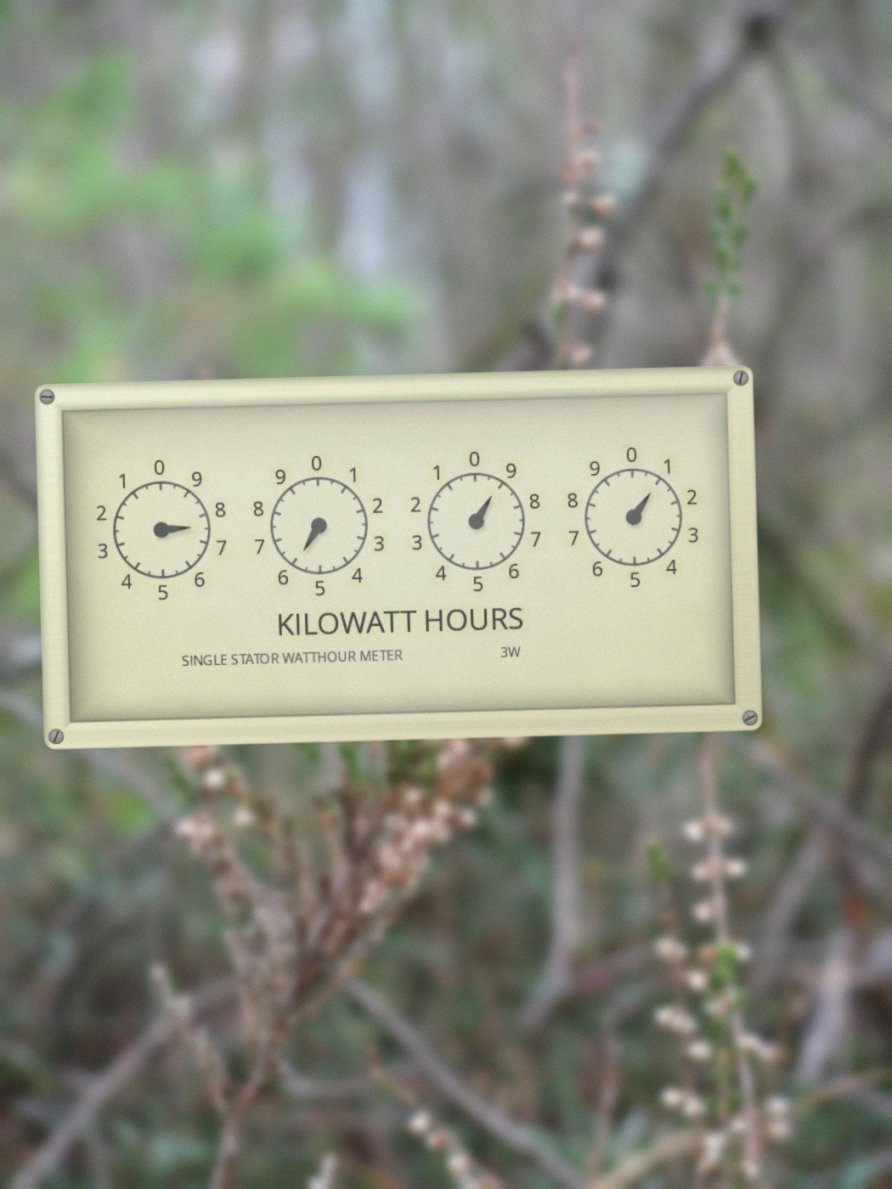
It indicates 7591
